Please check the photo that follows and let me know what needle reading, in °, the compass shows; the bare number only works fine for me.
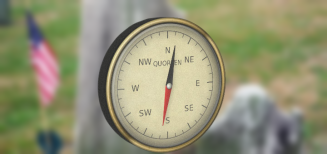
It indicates 190
